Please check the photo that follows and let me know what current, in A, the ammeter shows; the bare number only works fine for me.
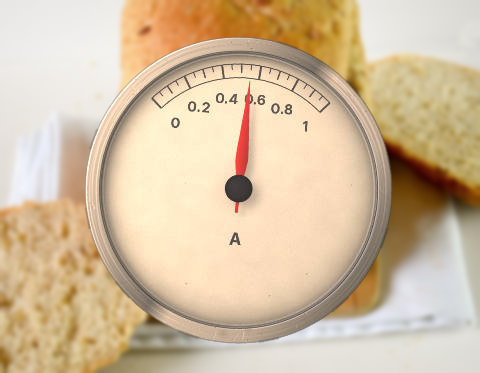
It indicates 0.55
